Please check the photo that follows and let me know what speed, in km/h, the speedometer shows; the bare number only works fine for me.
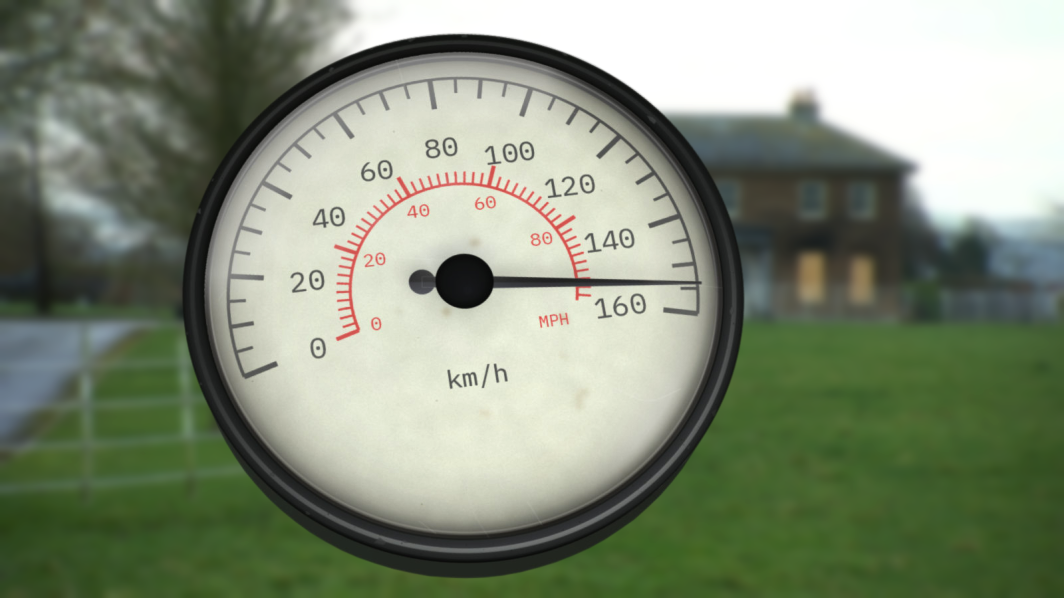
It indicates 155
